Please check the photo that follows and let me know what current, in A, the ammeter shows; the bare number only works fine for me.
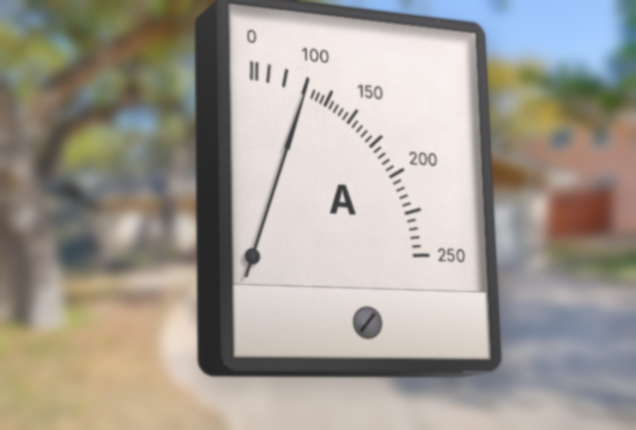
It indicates 100
